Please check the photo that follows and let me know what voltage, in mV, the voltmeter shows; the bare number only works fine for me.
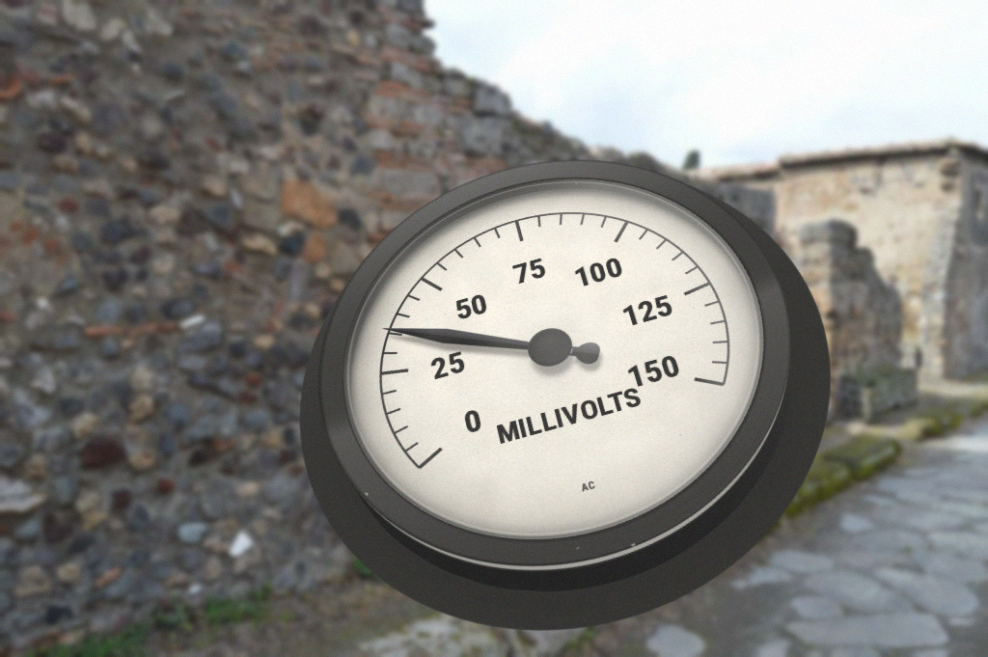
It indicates 35
